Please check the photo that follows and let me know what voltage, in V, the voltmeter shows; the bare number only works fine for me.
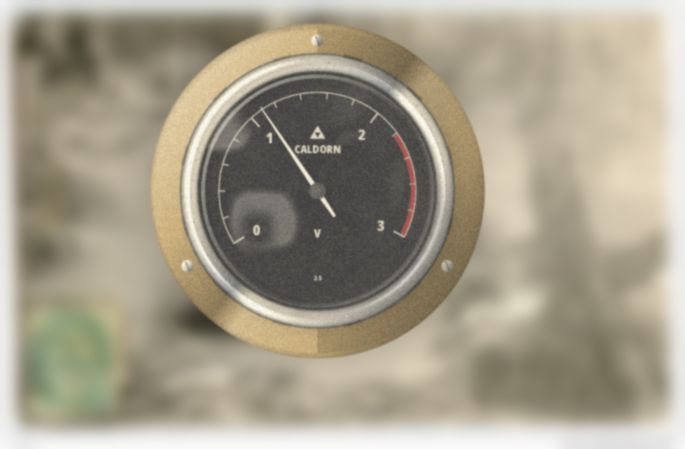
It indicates 1.1
